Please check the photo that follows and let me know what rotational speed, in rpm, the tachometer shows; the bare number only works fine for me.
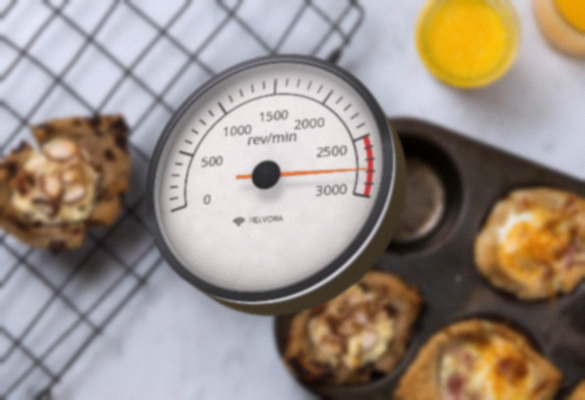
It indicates 2800
